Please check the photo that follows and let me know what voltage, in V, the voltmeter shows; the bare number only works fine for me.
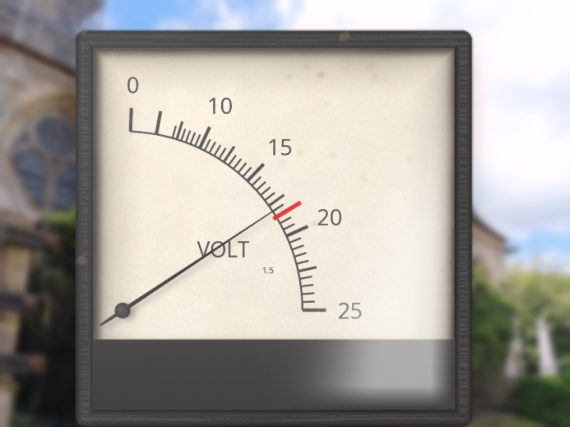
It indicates 18
